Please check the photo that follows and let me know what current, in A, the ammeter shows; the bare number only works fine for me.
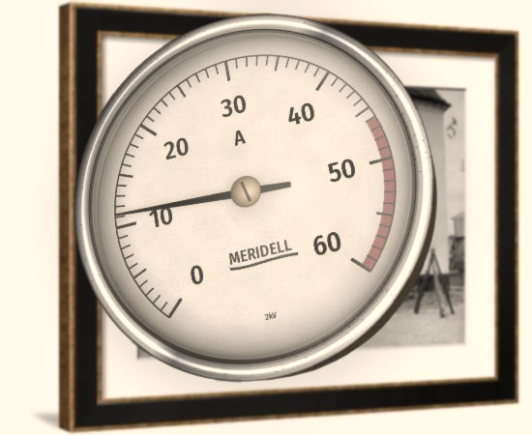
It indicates 11
